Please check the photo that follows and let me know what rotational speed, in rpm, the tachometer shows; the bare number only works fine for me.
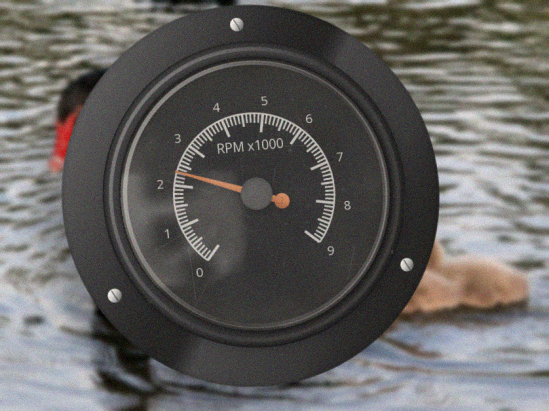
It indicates 2300
